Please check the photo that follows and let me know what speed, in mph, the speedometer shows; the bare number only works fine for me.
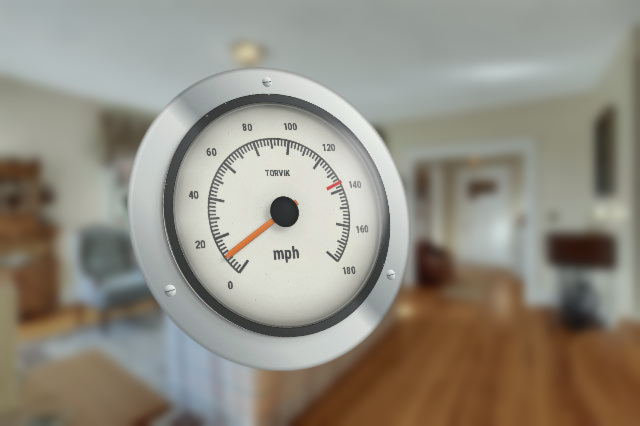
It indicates 10
